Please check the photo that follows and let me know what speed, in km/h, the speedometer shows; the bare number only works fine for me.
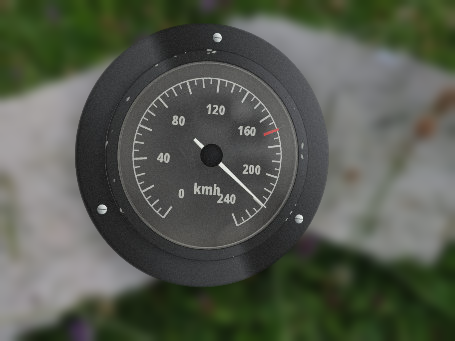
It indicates 220
